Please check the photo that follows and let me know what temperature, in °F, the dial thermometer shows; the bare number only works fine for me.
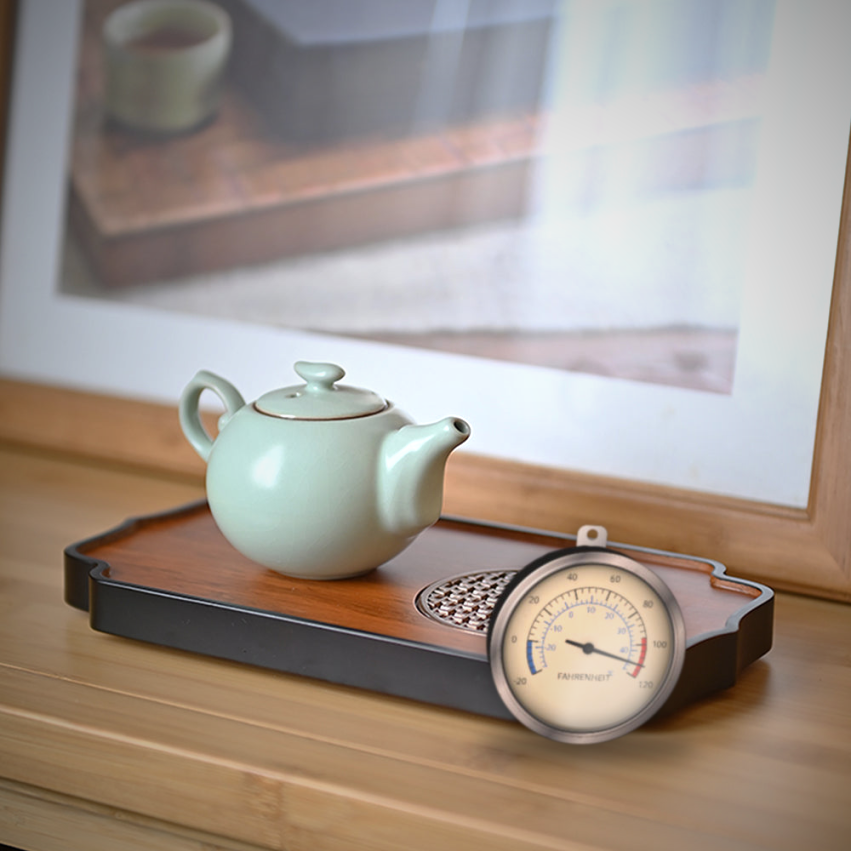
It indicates 112
